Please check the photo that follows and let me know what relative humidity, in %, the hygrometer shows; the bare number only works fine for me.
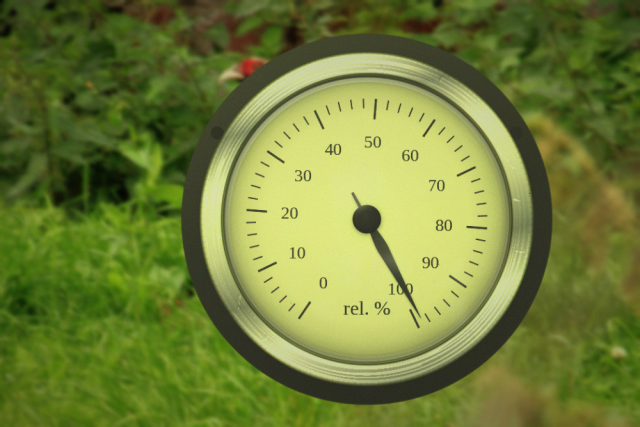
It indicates 99
